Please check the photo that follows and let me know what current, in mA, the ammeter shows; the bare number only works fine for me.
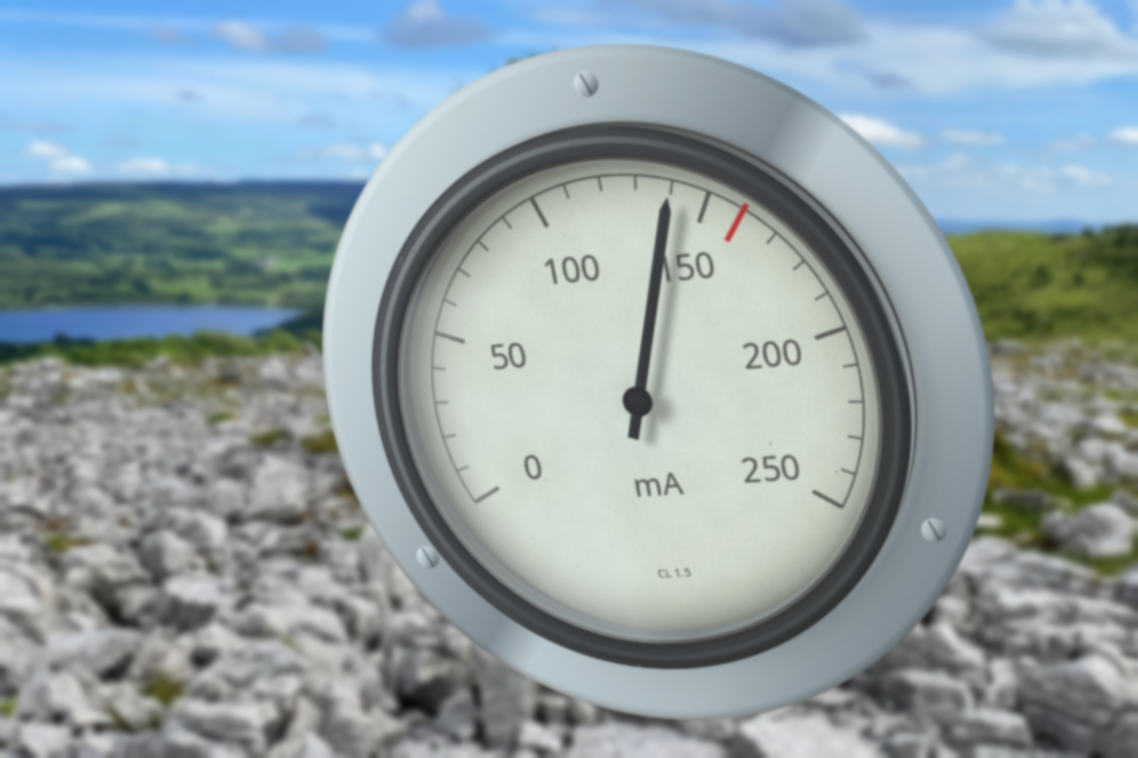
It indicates 140
